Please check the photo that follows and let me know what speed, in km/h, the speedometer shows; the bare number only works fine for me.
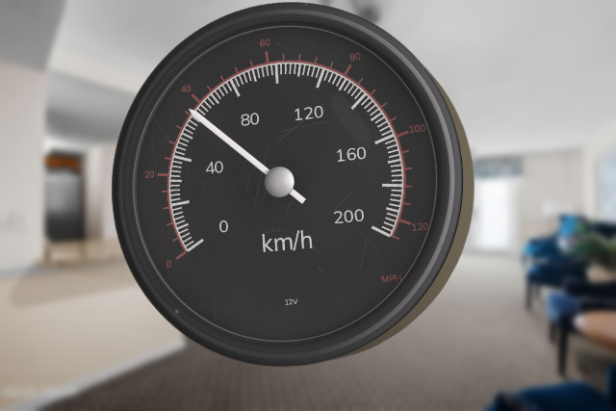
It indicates 60
